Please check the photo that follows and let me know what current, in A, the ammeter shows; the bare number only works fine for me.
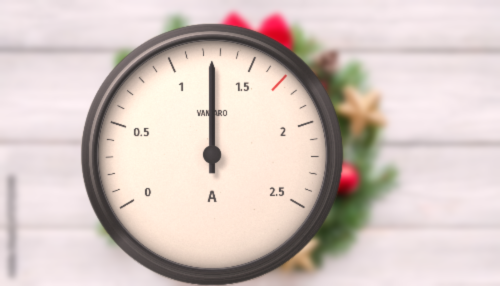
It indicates 1.25
